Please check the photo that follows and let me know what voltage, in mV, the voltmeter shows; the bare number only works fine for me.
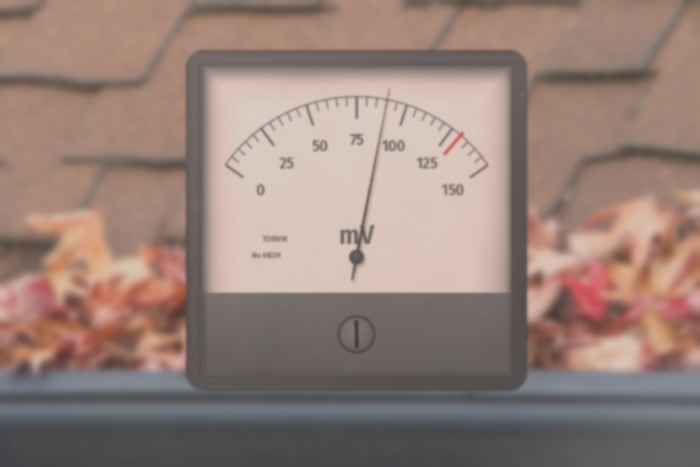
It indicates 90
